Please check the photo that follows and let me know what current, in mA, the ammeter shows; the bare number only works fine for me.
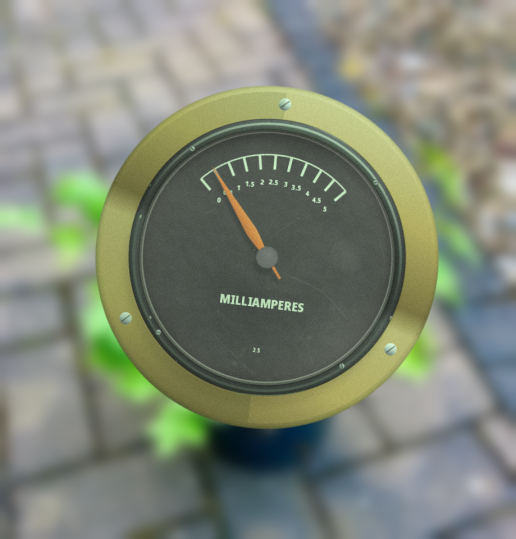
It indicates 0.5
